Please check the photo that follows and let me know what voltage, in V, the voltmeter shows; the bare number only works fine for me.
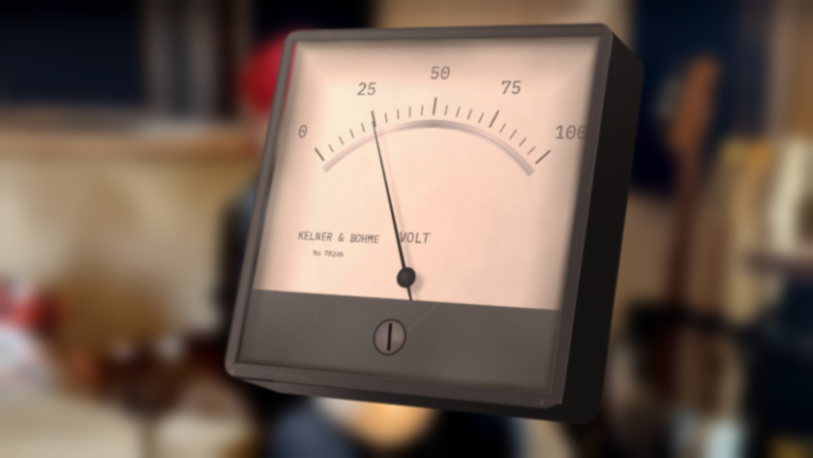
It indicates 25
